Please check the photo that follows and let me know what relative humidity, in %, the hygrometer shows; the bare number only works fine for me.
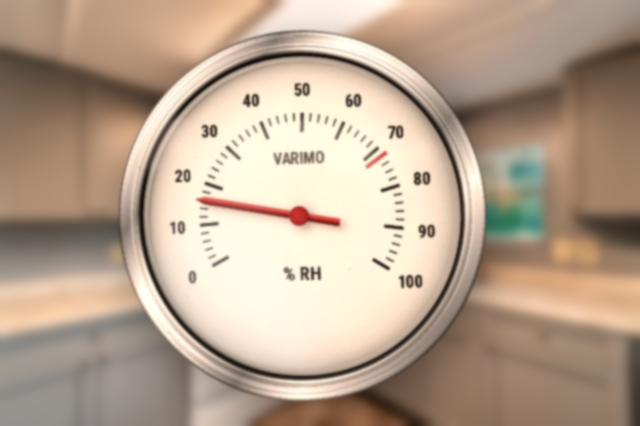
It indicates 16
